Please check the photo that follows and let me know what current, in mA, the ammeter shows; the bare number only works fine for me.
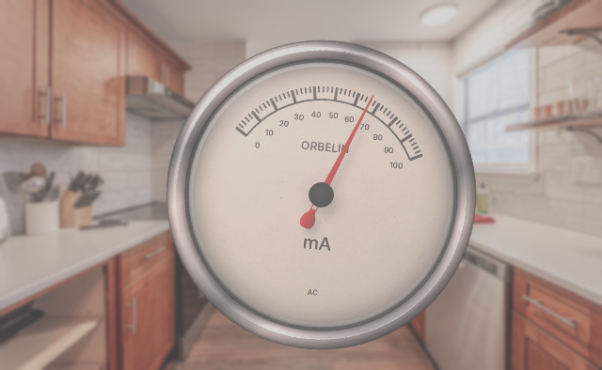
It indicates 66
